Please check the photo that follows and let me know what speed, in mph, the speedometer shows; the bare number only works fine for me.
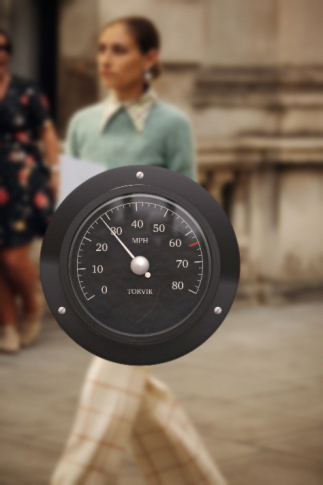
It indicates 28
